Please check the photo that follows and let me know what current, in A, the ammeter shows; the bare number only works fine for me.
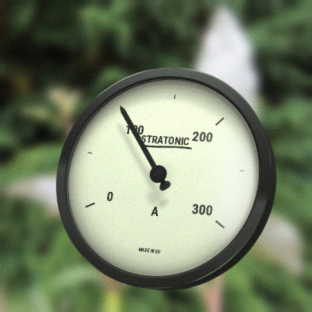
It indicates 100
